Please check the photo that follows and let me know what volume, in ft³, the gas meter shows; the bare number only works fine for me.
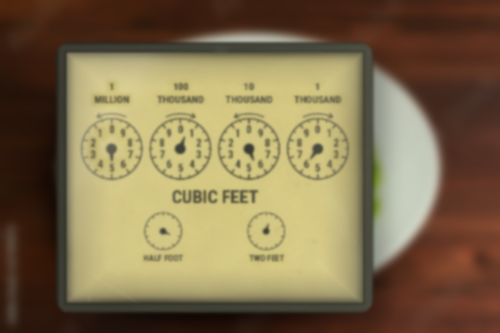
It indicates 505600
